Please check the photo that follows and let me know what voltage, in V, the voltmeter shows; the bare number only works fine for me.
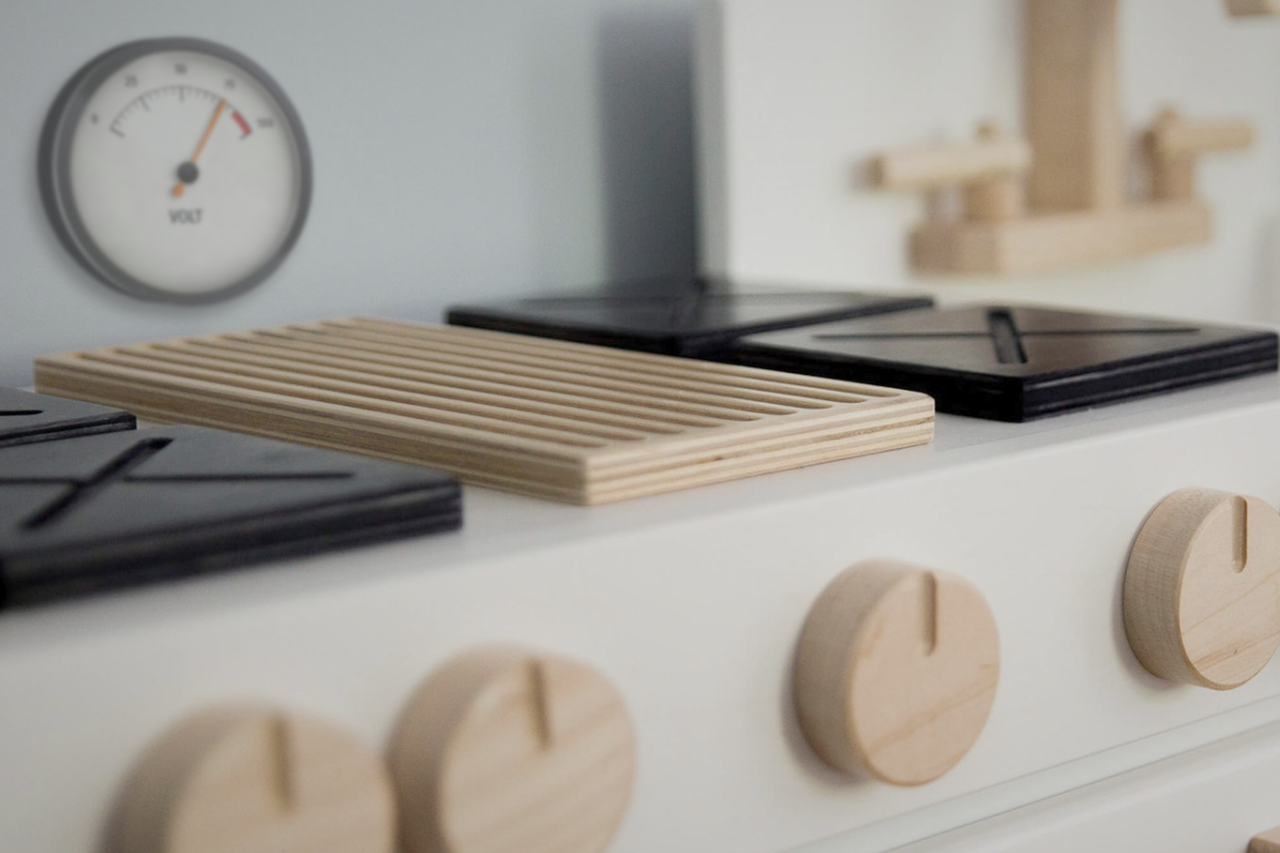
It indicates 75
